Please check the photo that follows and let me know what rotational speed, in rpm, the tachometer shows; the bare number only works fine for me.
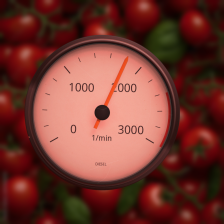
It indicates 1800
